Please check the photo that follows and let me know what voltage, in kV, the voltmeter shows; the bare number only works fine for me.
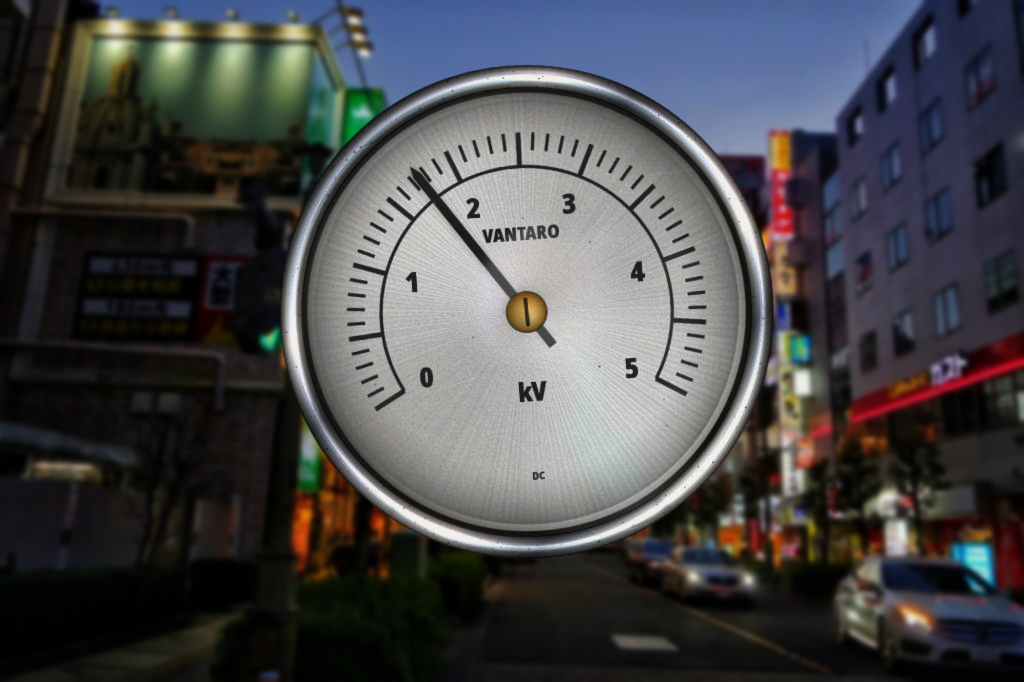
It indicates 1.75
